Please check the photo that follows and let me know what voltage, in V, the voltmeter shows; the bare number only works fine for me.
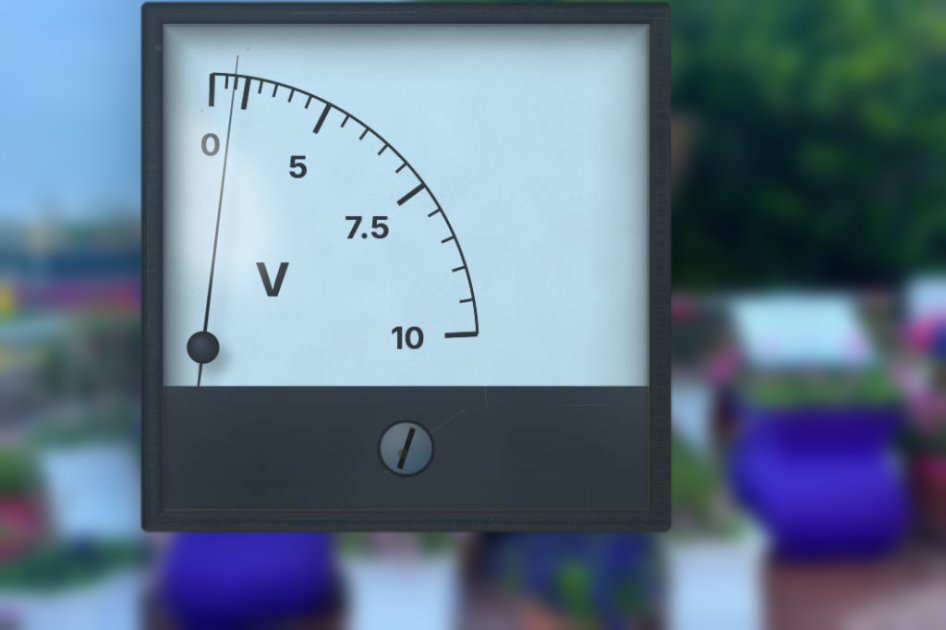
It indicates 2
